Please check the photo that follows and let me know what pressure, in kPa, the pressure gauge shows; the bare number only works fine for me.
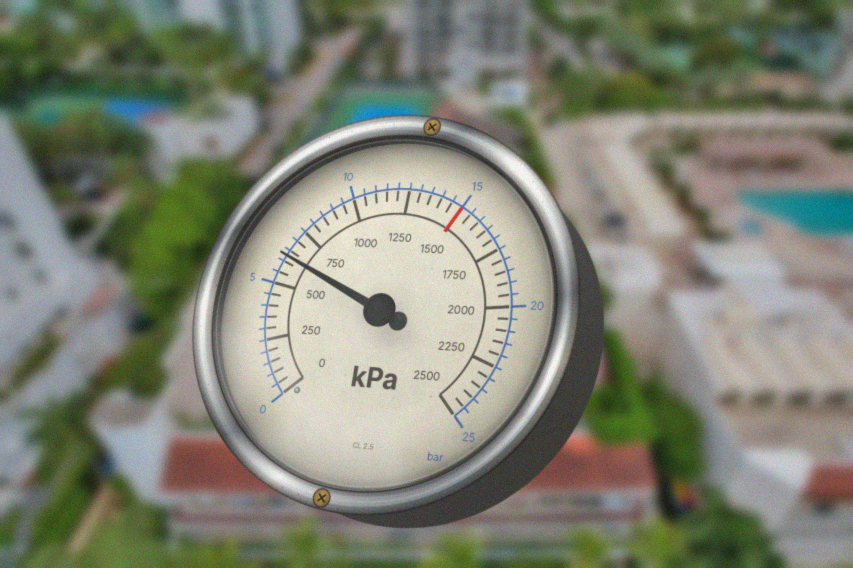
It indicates 625
